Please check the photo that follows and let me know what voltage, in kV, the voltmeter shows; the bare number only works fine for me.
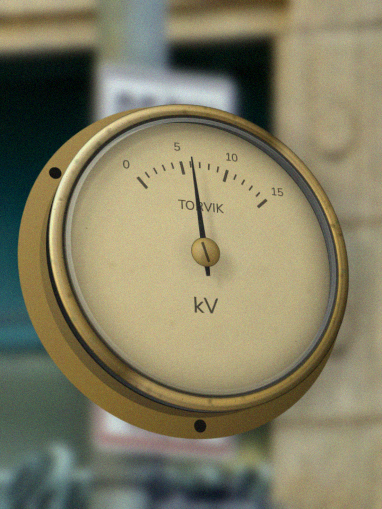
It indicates 6
